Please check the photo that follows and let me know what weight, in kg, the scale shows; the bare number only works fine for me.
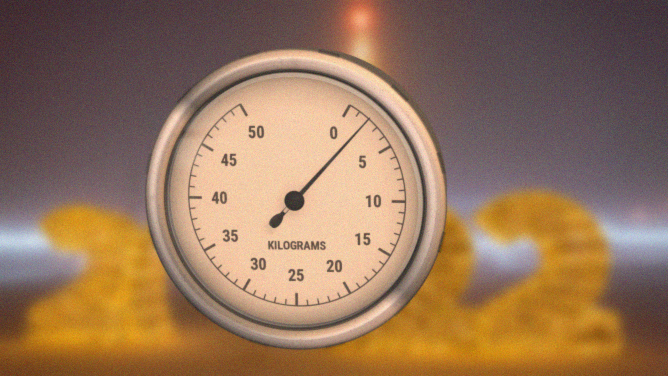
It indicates 2
